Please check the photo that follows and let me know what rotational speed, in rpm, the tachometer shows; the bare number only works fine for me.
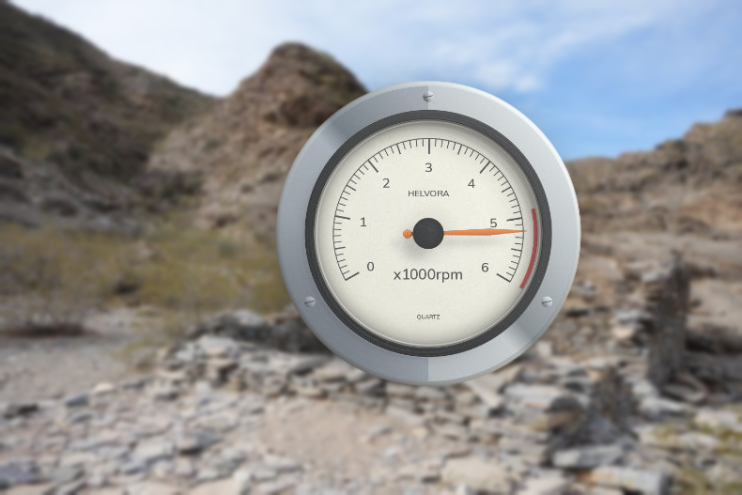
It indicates 5200
